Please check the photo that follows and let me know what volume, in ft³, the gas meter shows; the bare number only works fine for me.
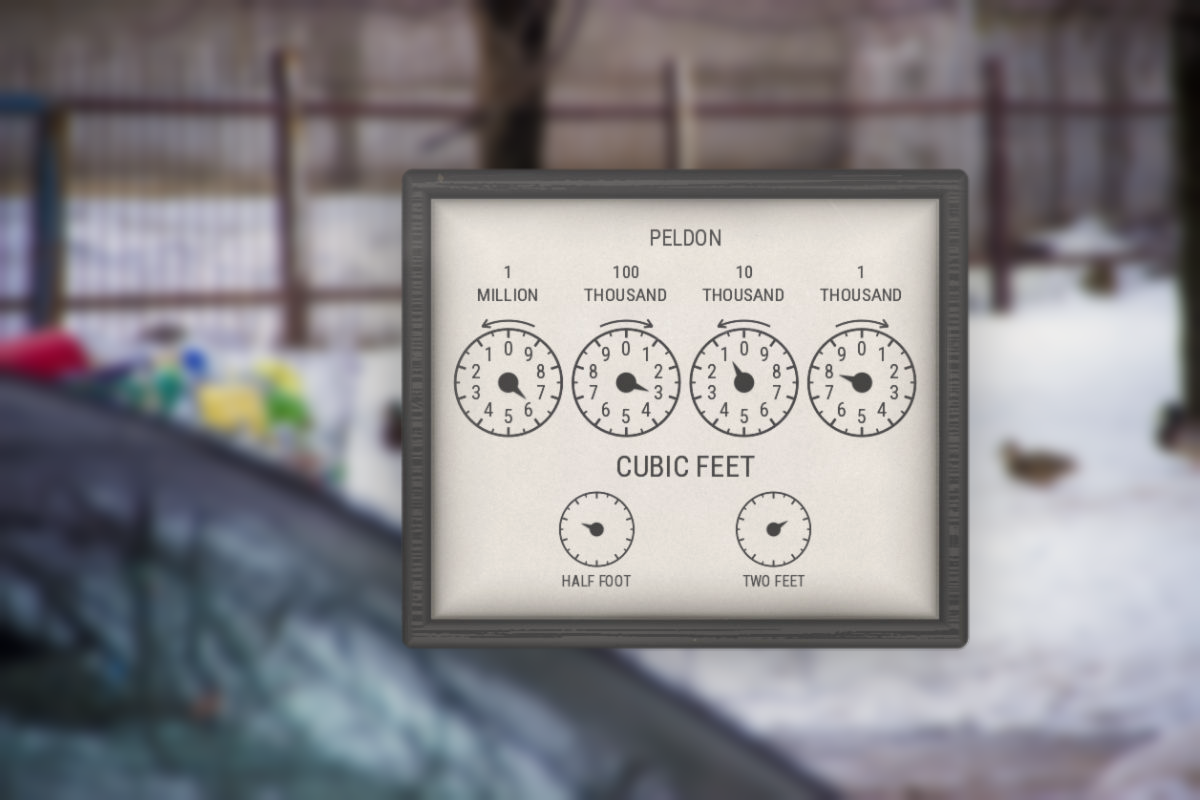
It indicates 630800
